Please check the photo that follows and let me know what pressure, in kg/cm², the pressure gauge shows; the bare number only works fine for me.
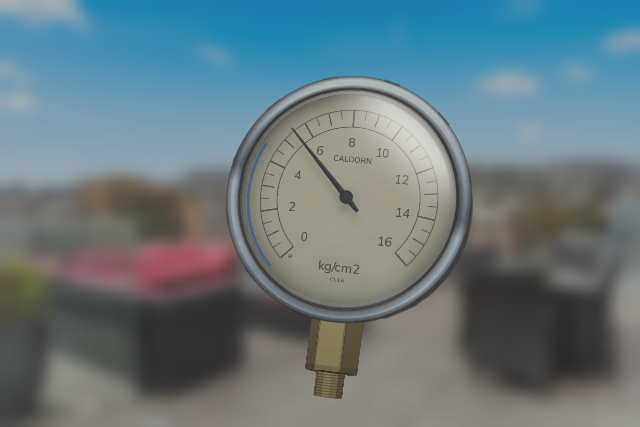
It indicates 5.5
